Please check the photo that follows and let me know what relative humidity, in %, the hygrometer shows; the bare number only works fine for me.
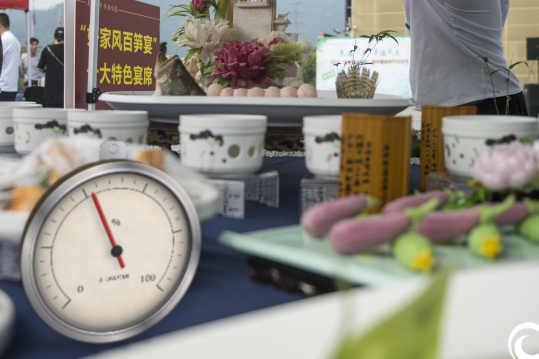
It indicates 42
